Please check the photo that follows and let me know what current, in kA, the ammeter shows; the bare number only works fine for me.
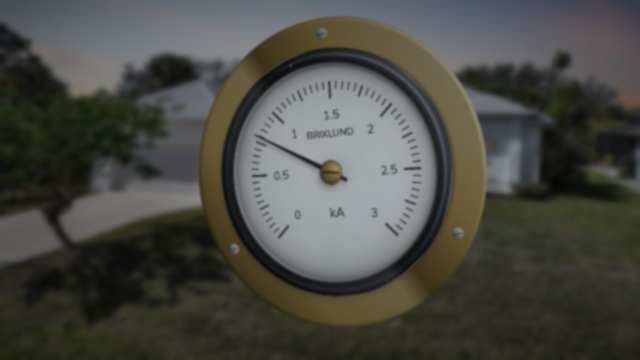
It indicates 0.8
